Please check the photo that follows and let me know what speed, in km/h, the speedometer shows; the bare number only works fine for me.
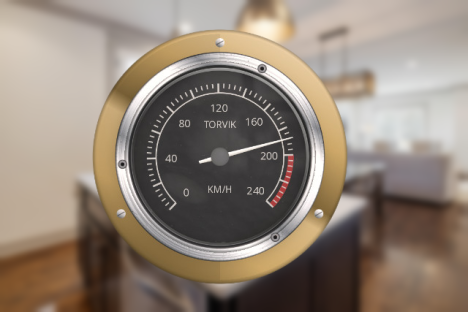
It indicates 188
